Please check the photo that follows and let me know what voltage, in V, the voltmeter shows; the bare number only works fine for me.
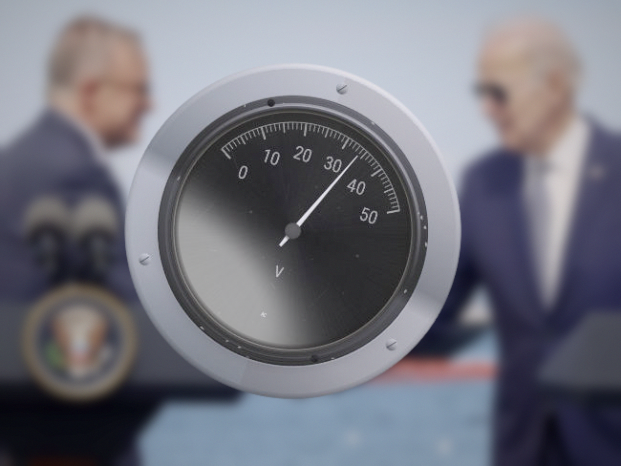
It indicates 34
